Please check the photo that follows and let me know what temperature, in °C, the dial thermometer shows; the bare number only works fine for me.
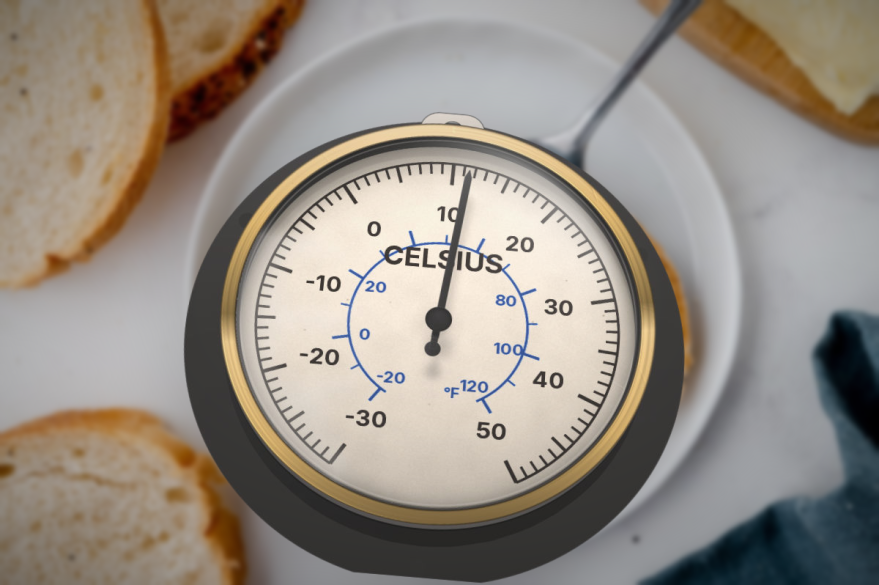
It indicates 11.5
